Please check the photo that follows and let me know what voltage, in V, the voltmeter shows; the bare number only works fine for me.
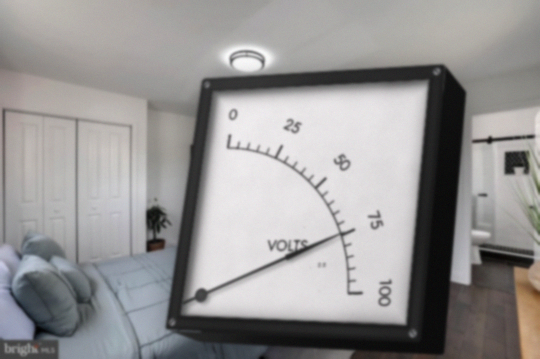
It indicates 75
